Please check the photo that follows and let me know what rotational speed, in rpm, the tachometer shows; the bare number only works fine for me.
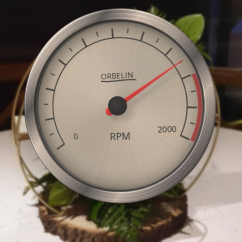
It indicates 1500
